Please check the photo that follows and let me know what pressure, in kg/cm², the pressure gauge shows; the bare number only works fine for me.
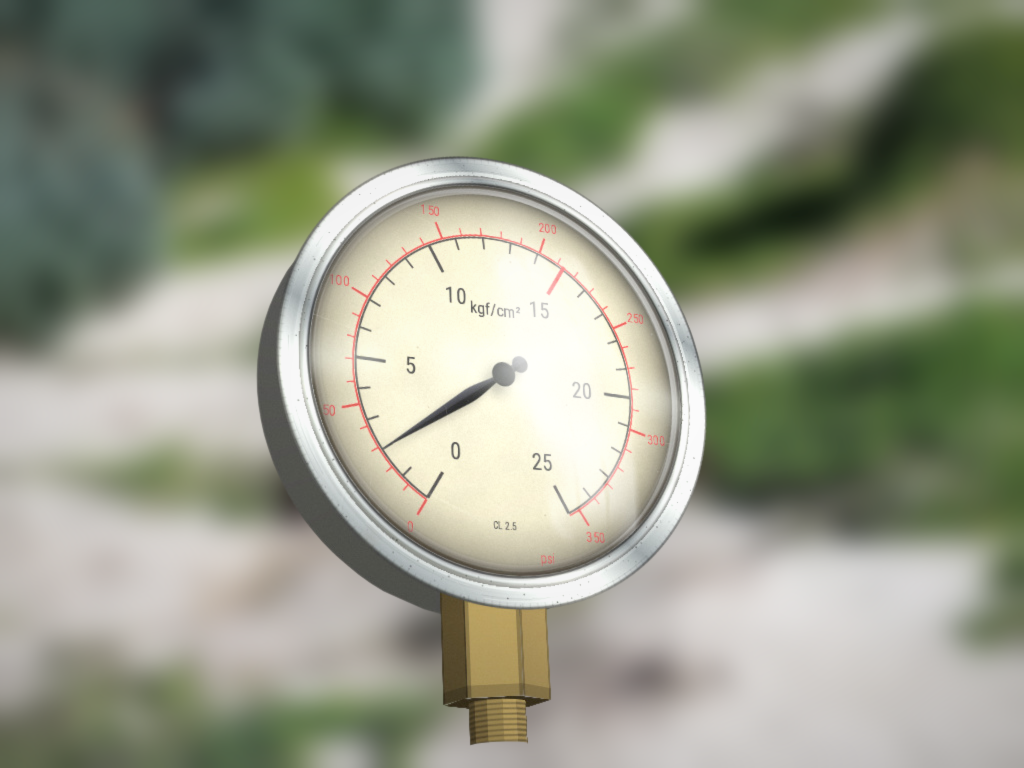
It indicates 2
